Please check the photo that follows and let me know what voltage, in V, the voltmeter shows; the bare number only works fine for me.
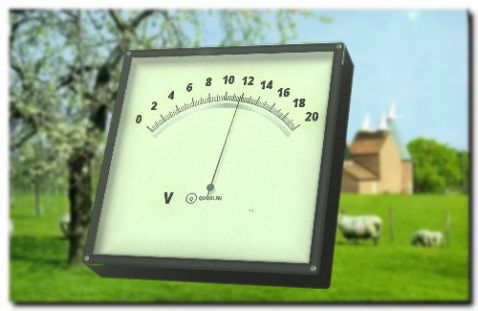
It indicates 12
